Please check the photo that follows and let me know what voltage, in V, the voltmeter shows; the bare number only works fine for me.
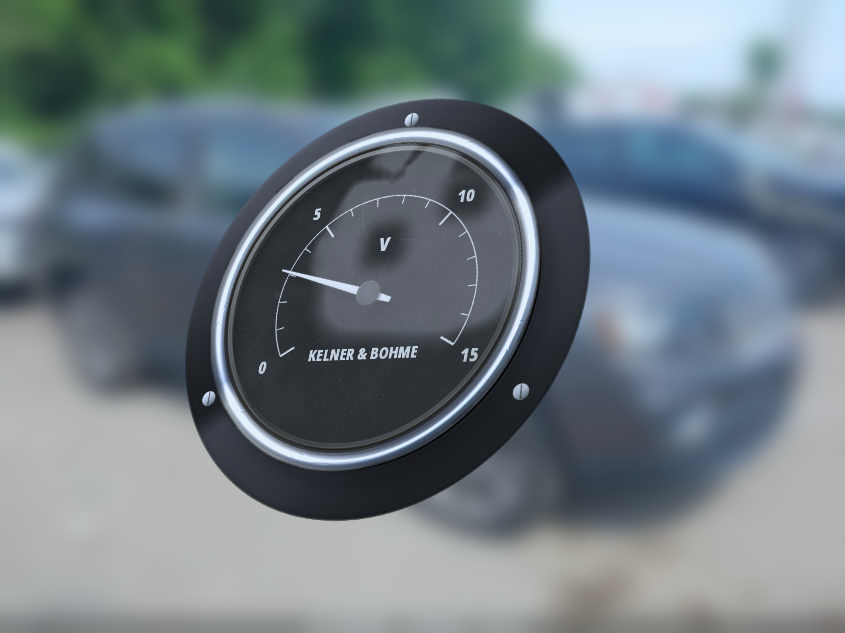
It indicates 3
